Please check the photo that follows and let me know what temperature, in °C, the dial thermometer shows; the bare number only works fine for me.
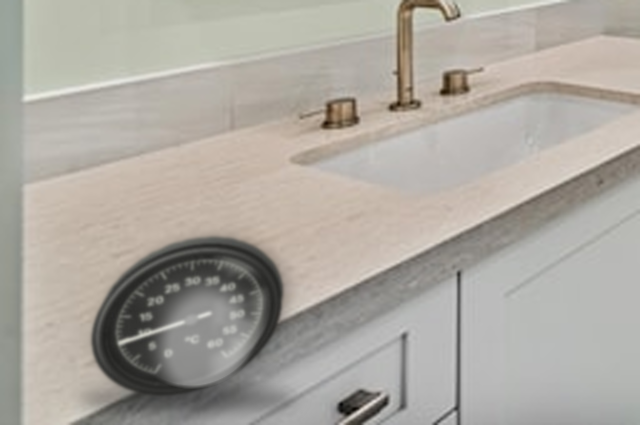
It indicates 10
